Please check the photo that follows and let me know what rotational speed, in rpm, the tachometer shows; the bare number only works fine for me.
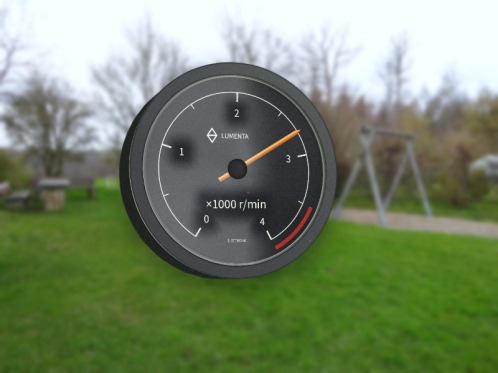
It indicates 2750
